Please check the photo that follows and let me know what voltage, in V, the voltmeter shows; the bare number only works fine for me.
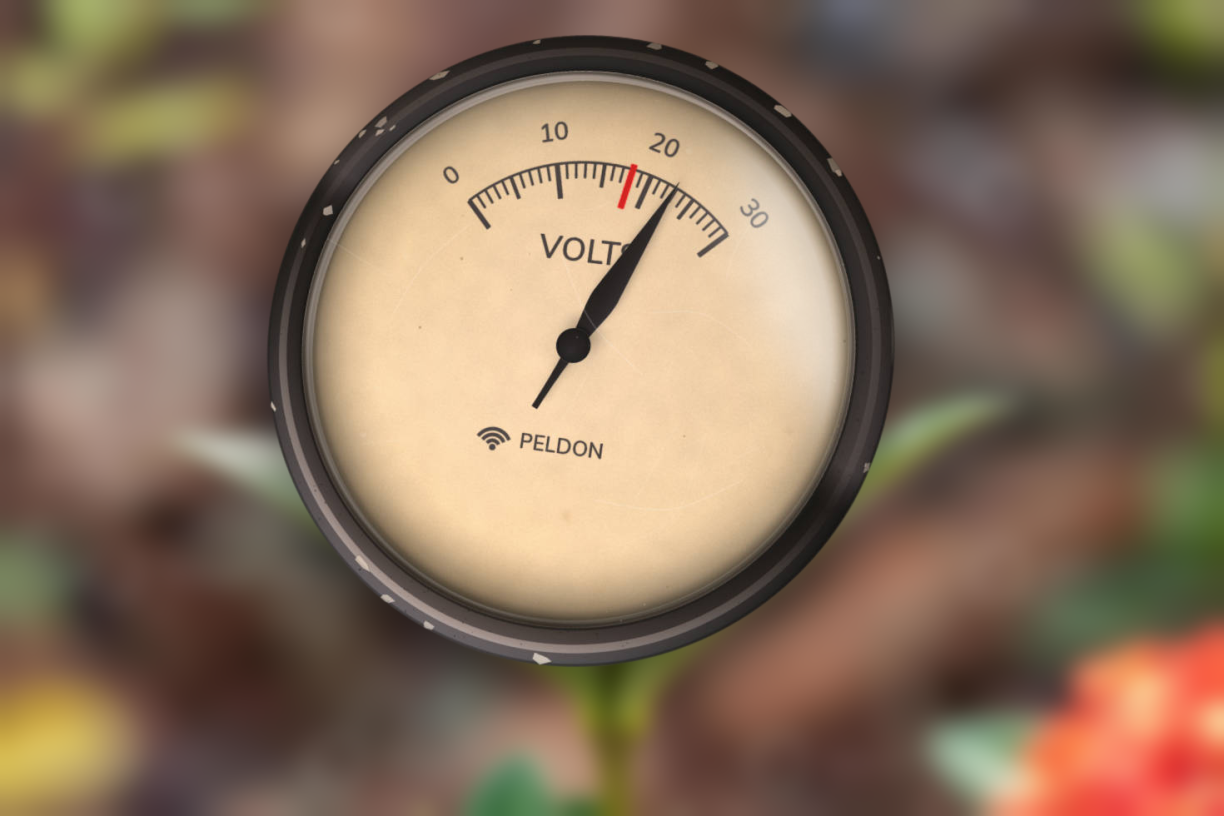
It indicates 23
